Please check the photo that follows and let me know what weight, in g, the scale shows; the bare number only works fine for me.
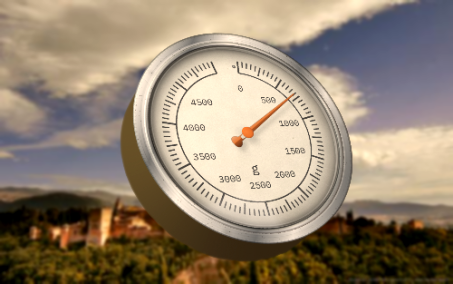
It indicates 700
